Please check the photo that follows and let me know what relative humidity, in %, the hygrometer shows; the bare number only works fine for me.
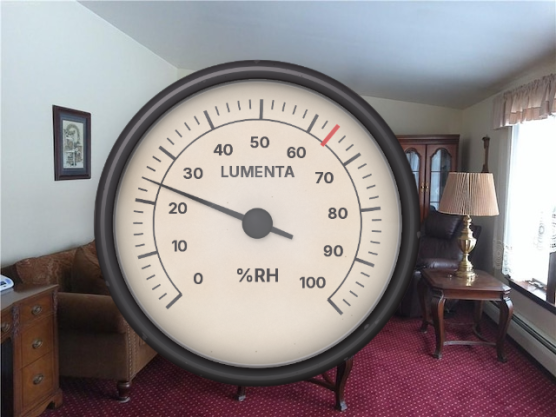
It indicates 24
